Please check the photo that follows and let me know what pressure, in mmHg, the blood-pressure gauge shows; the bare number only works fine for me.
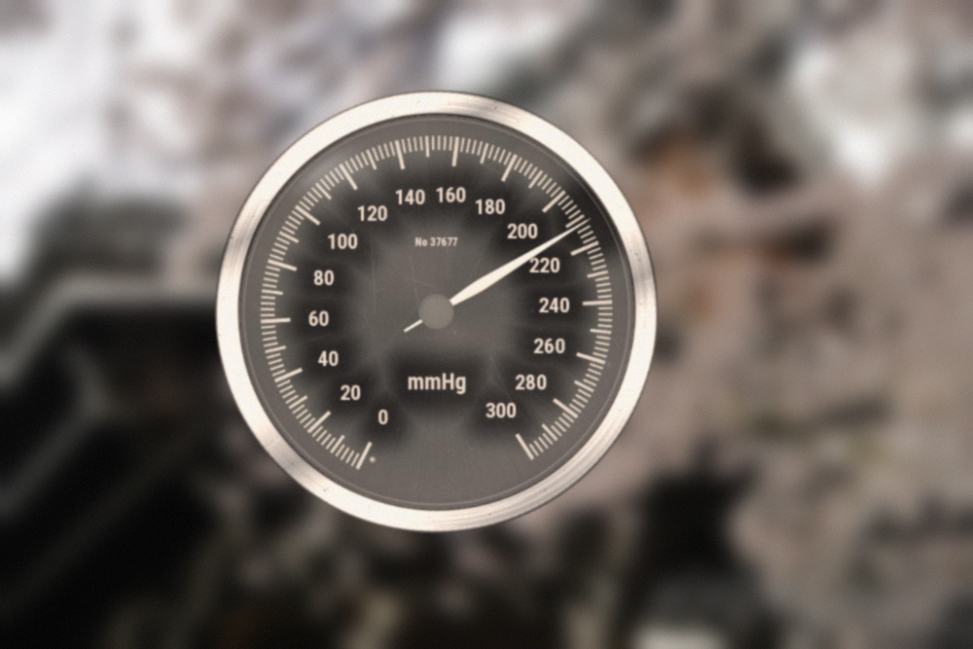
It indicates 212
